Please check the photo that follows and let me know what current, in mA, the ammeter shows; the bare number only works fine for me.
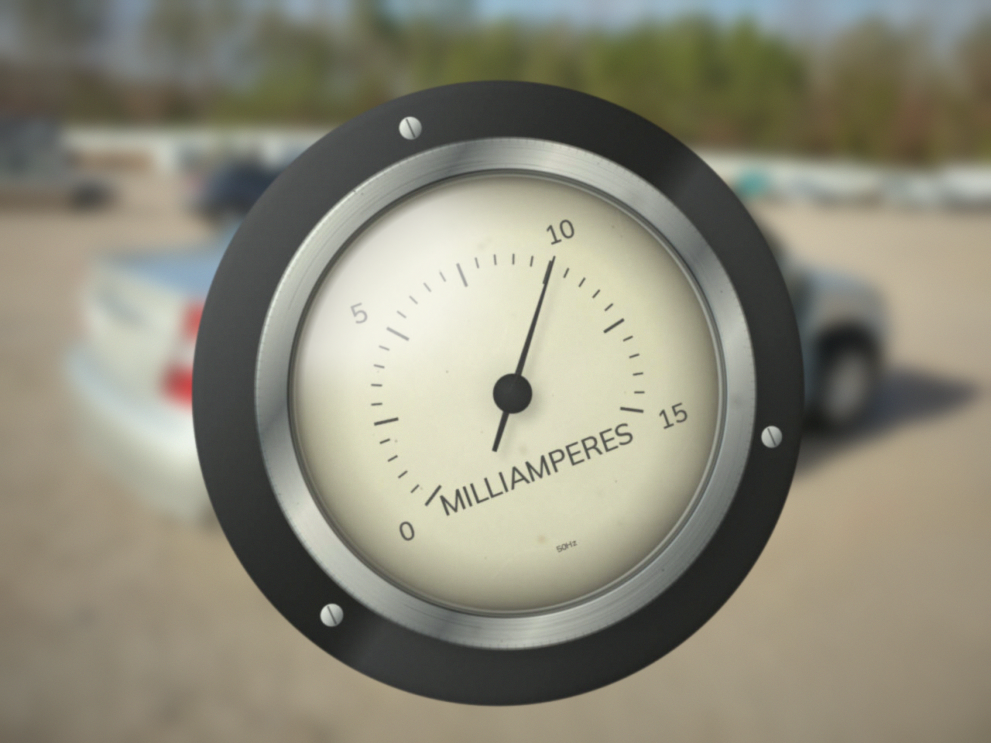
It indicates 10
